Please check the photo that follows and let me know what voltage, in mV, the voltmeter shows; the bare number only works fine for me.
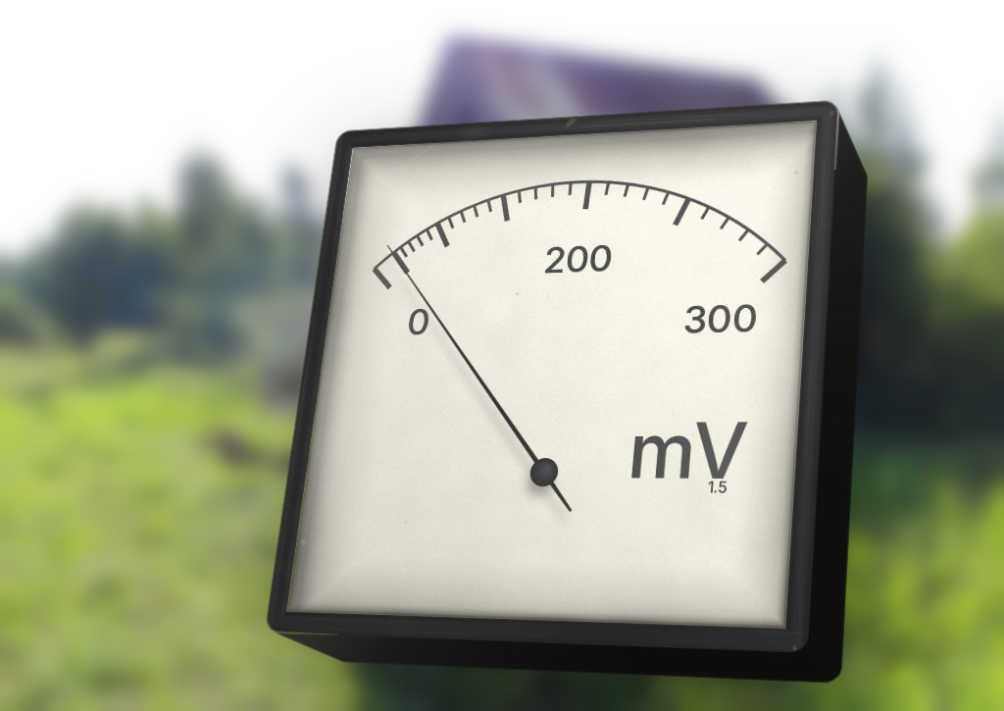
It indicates 50
